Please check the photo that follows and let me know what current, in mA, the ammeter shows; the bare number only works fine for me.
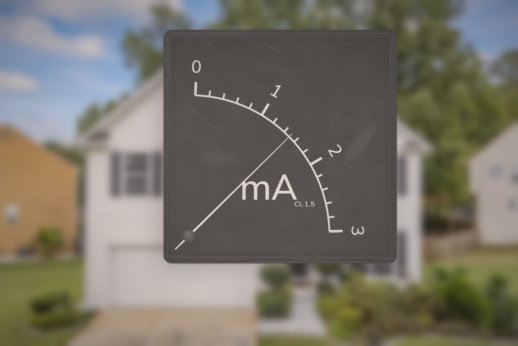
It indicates 1.5
